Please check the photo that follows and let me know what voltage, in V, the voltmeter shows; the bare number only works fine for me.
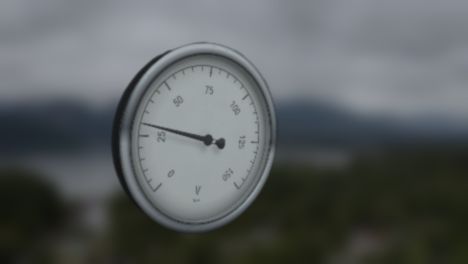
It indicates 30
